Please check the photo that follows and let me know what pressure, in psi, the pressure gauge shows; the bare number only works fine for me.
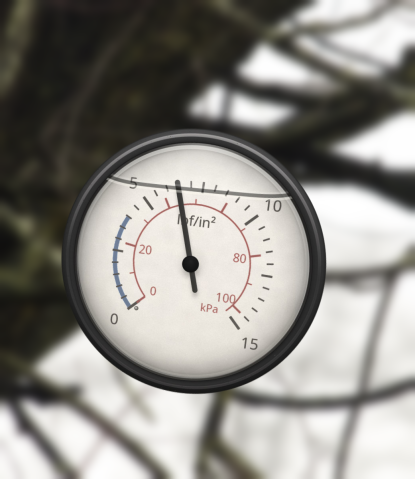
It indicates 6.5
